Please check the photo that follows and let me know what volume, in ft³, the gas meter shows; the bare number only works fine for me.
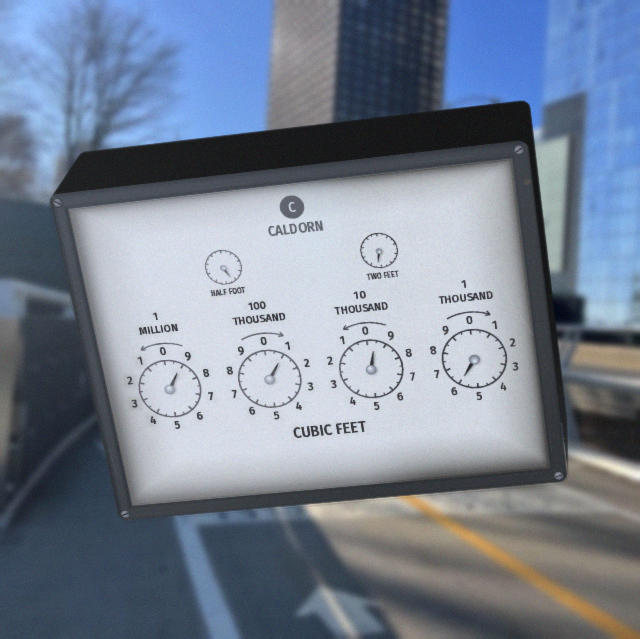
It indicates 909600
